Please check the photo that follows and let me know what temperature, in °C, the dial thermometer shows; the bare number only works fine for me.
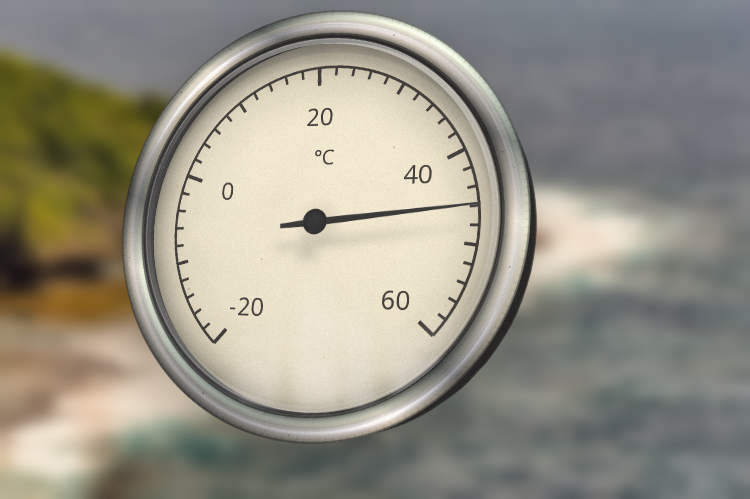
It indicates 46
